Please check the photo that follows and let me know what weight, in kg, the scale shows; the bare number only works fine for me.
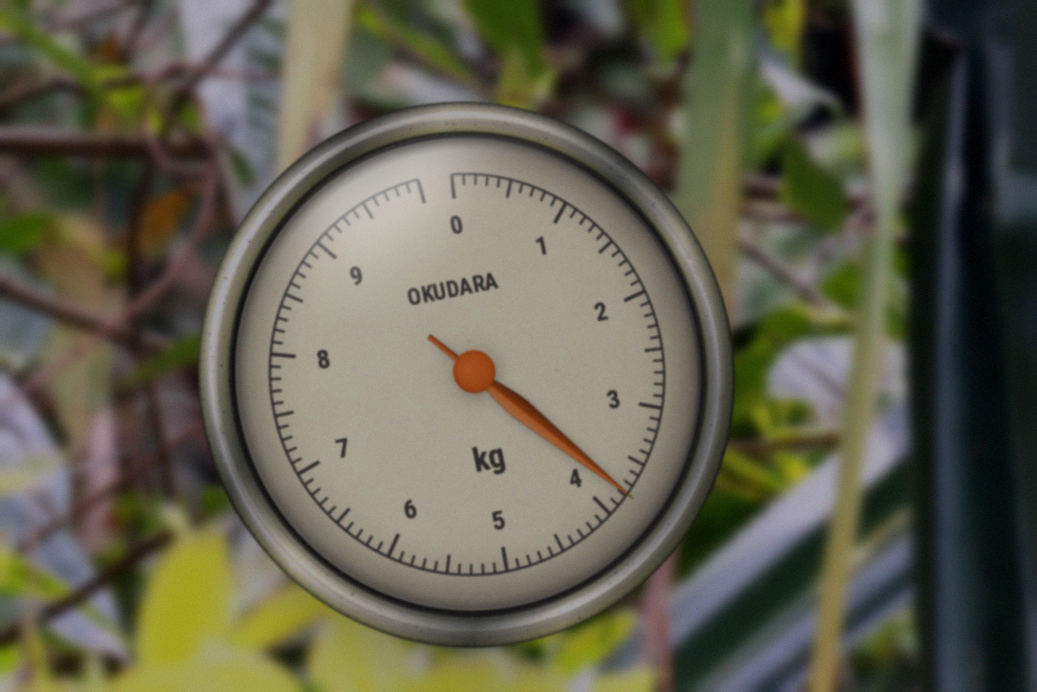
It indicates 3.8
